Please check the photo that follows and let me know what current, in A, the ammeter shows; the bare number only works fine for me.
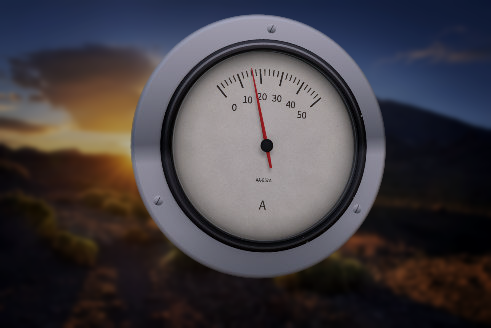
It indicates 16
